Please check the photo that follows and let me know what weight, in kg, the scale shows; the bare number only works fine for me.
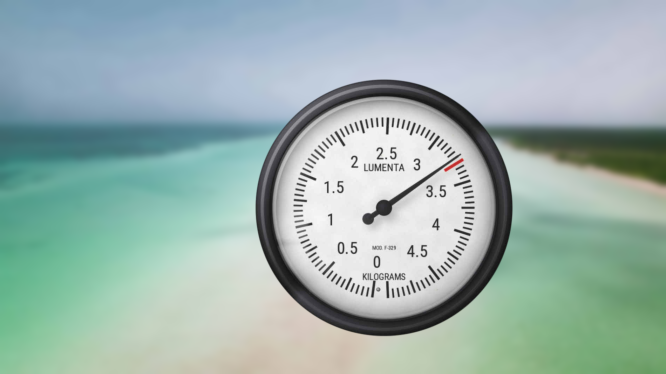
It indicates 3.25
